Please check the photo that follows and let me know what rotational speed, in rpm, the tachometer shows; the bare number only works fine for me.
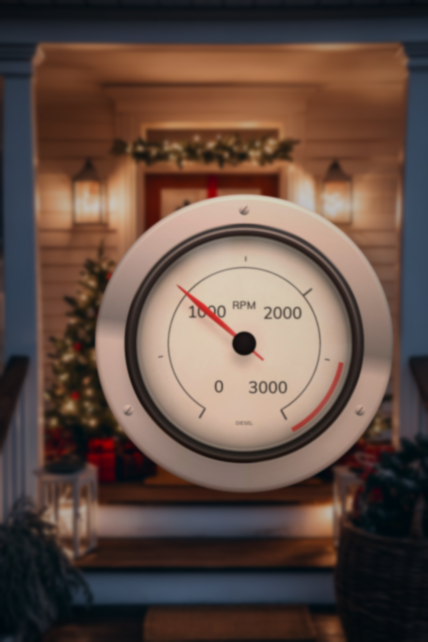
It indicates 1000
